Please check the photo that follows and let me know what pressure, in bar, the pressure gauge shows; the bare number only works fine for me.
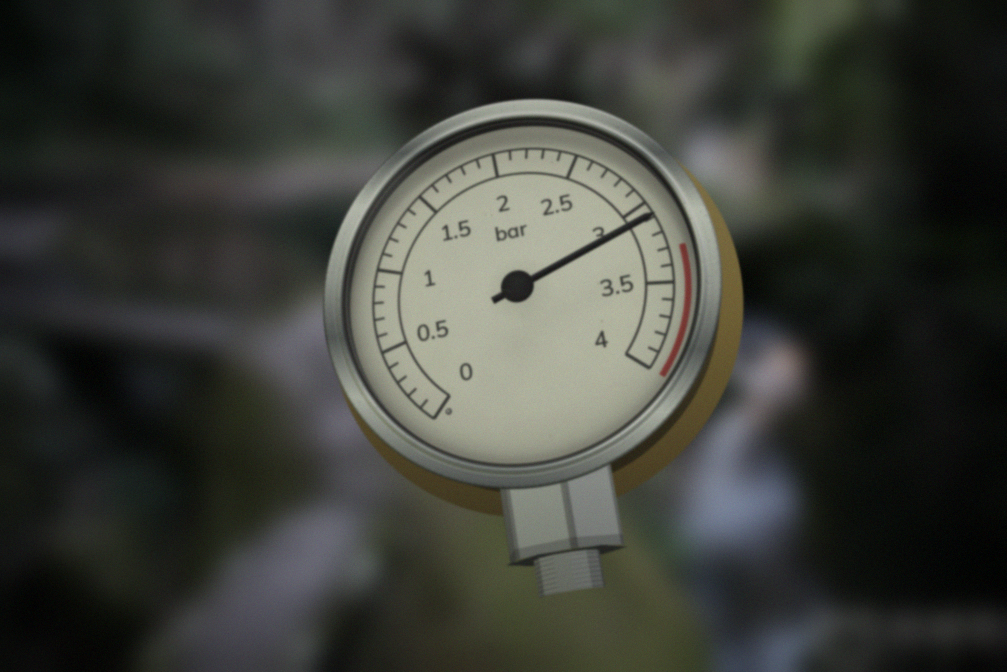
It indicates 3.1
